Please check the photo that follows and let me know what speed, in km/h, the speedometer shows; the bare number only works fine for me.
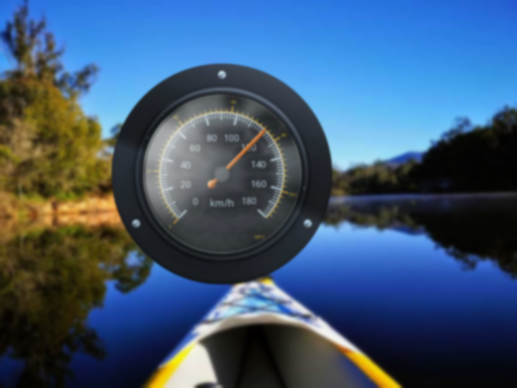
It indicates 120
